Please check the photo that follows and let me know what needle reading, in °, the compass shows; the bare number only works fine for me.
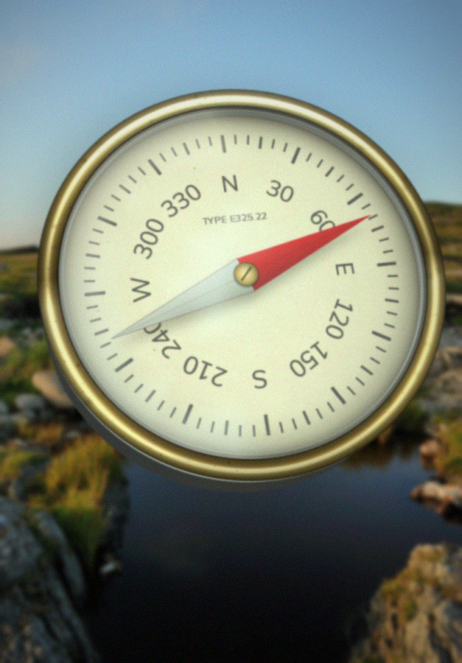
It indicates 70
